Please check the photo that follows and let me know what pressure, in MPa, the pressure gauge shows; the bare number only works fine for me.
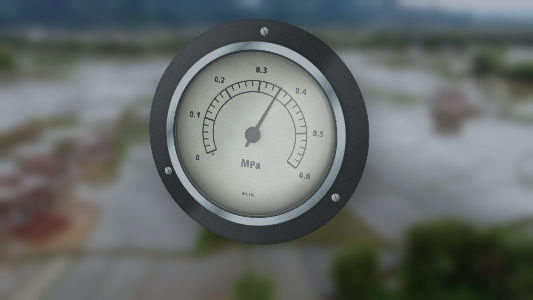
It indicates 0.36
